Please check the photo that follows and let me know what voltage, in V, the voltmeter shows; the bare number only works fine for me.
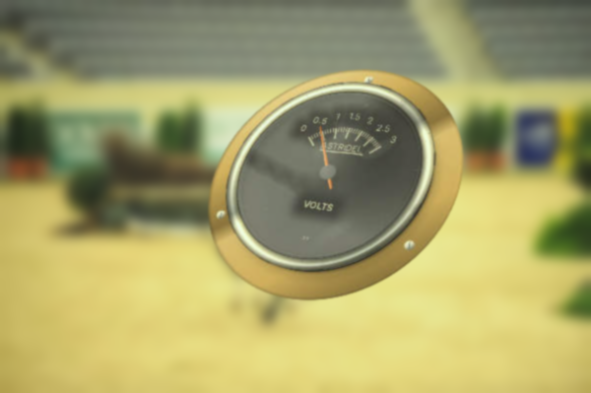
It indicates 0.5
